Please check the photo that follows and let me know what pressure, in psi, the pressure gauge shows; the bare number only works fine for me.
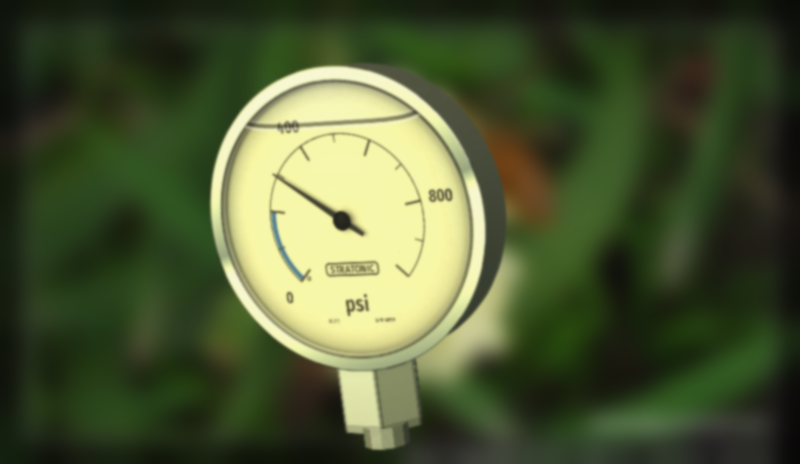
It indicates 300
